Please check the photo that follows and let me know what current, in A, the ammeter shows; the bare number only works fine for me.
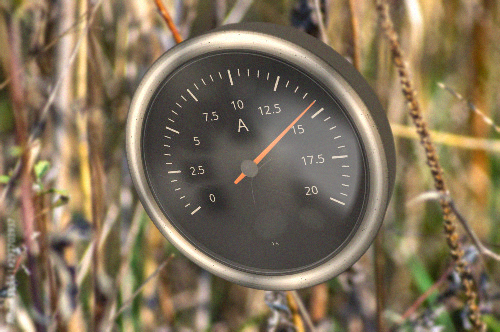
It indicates 14.5
